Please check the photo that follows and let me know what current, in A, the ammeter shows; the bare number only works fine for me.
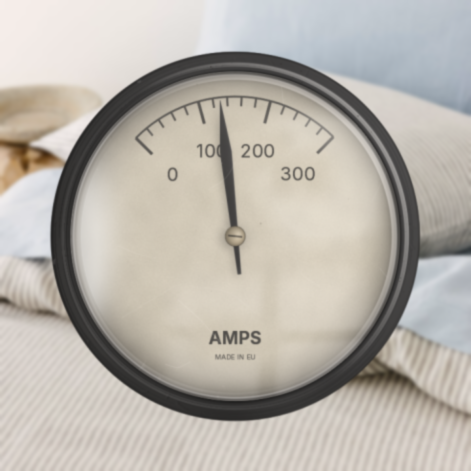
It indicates 130
